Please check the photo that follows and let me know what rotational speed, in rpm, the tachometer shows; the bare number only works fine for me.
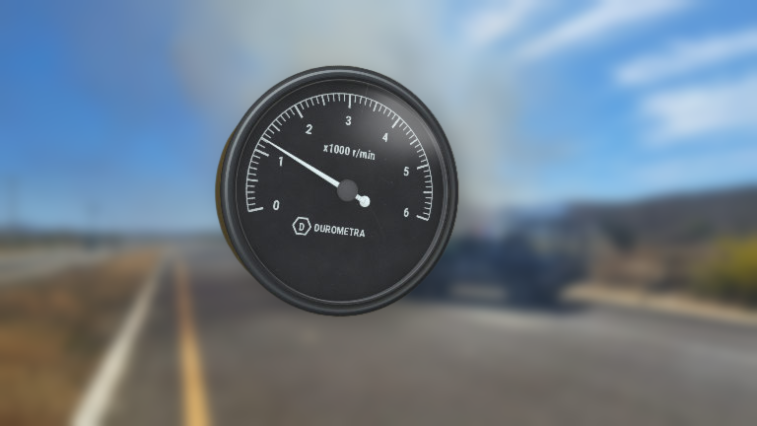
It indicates 1200
